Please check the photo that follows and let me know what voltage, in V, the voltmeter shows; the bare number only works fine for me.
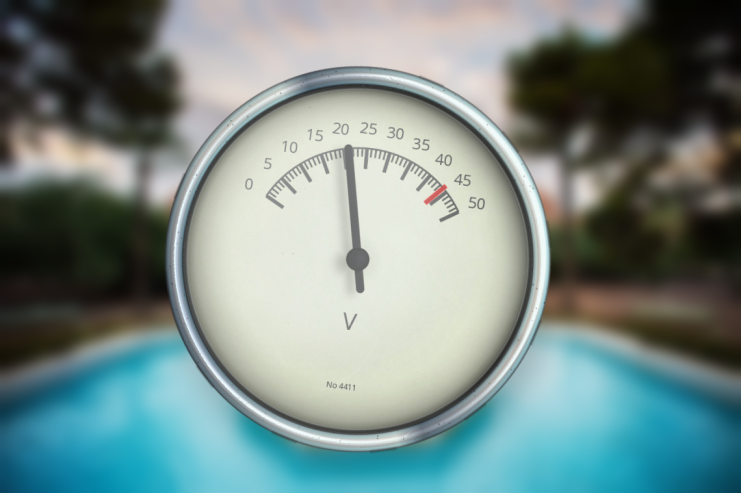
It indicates 21
